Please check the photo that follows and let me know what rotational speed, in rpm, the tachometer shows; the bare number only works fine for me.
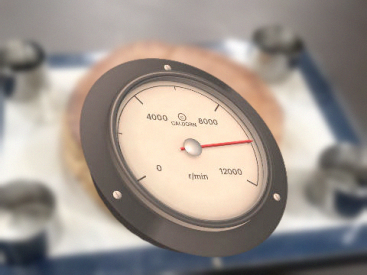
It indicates 10000
